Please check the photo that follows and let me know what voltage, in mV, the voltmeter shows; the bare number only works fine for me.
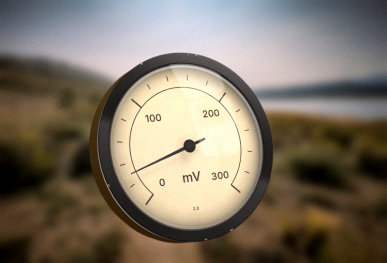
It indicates 30
